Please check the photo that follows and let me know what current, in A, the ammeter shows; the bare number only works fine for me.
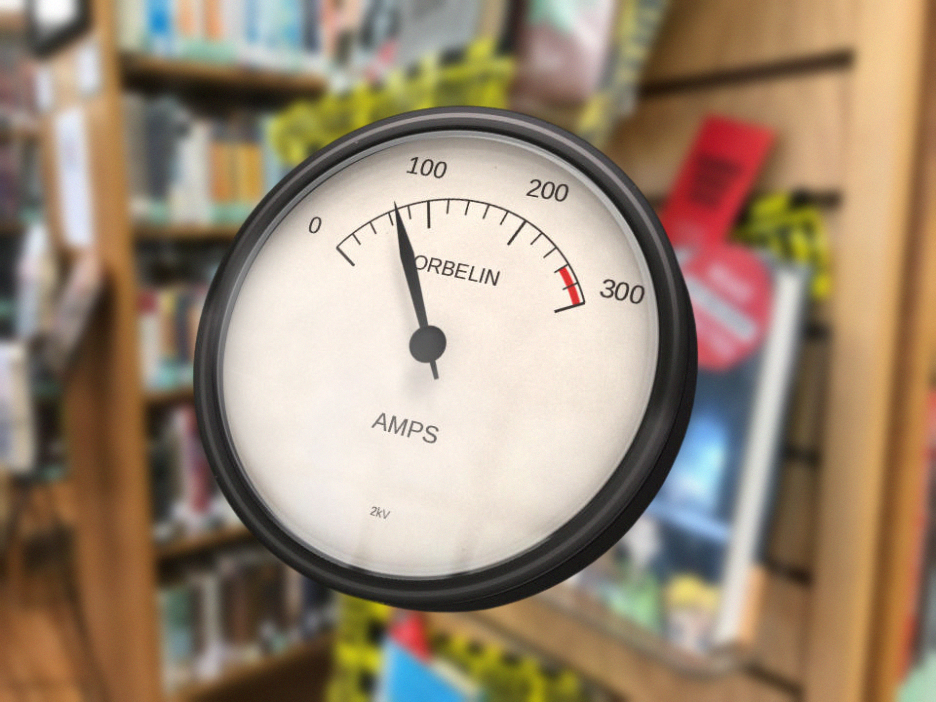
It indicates 70
